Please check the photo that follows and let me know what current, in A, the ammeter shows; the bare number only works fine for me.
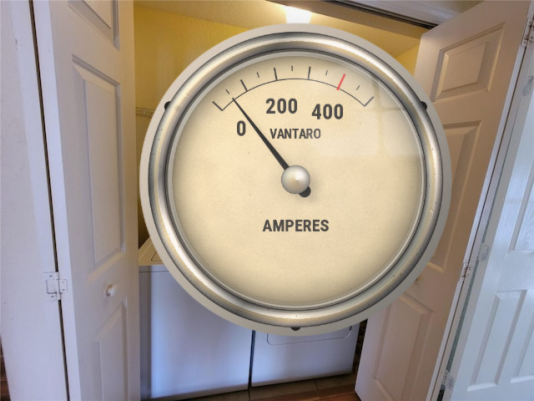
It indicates 50
